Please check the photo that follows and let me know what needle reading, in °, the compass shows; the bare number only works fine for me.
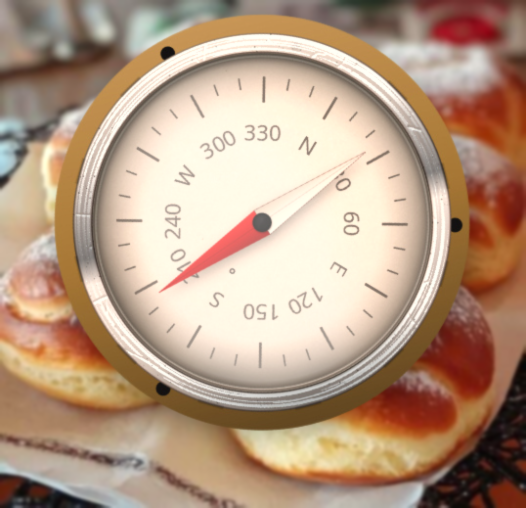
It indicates 205
